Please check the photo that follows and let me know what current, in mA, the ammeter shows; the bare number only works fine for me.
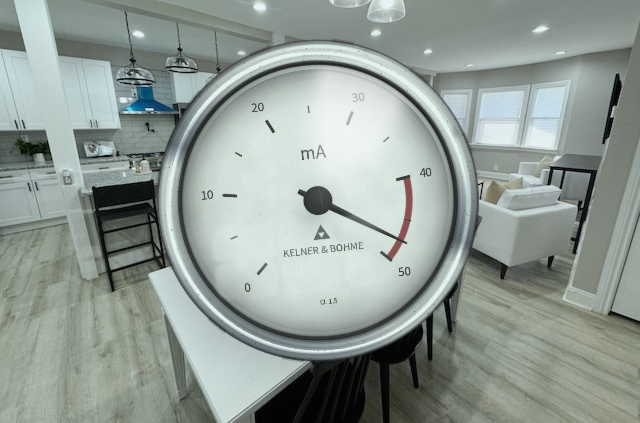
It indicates 47.5
